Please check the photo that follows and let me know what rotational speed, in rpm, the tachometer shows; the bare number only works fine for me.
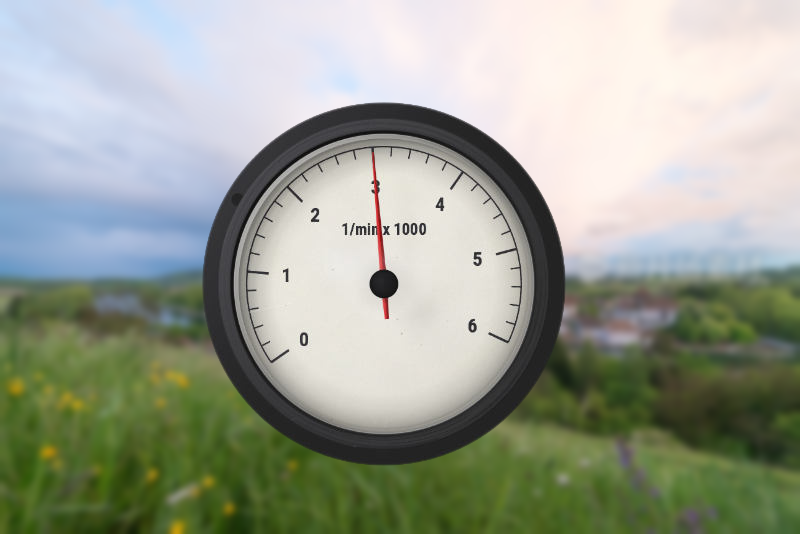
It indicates 3000
